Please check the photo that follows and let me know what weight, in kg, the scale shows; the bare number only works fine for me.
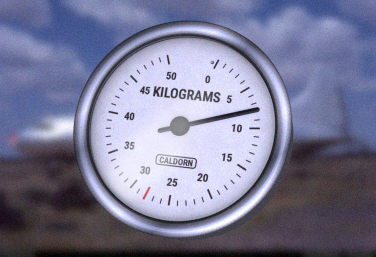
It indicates 8
